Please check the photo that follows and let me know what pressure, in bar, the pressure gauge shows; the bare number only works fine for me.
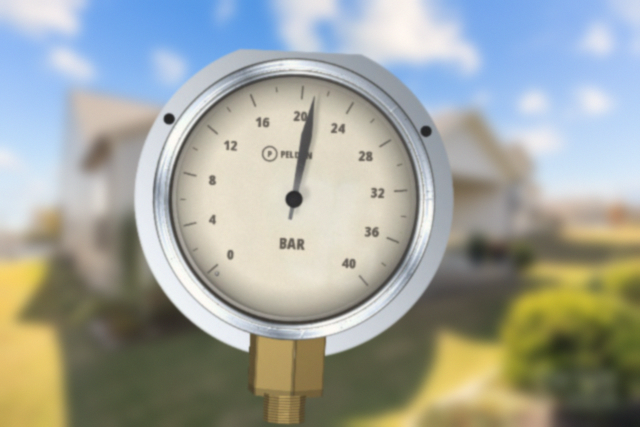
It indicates 21
